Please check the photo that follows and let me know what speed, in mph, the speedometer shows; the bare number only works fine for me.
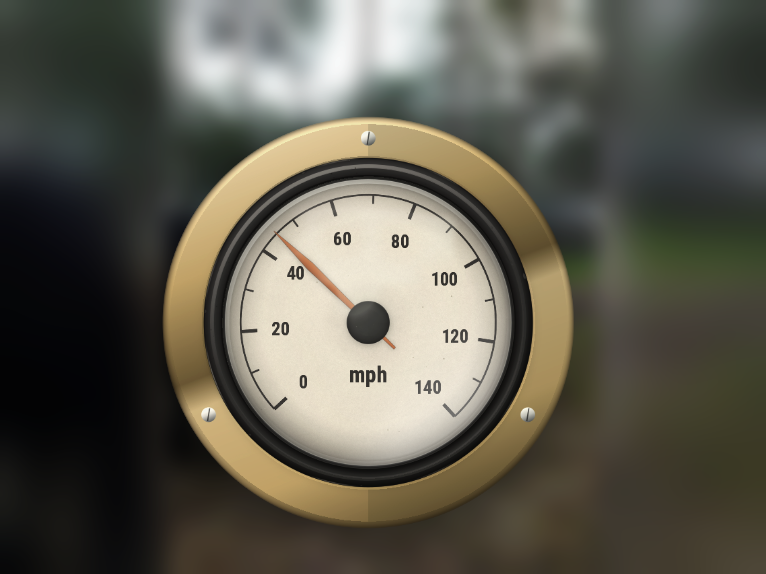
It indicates 45
